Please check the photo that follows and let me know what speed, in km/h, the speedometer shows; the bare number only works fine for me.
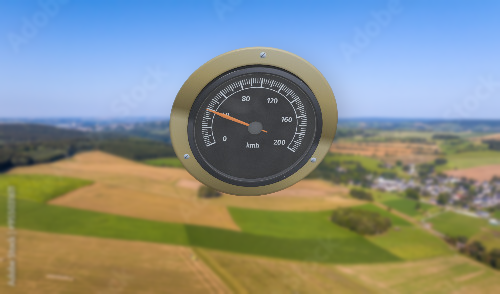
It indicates 40
